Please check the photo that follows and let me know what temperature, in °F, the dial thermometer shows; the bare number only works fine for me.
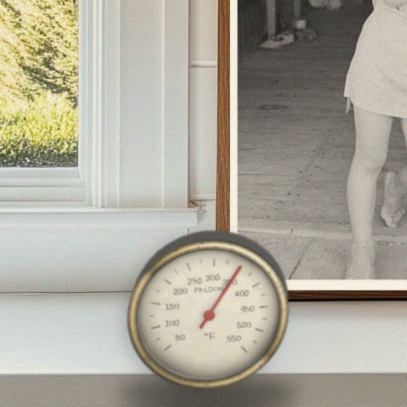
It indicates 350
